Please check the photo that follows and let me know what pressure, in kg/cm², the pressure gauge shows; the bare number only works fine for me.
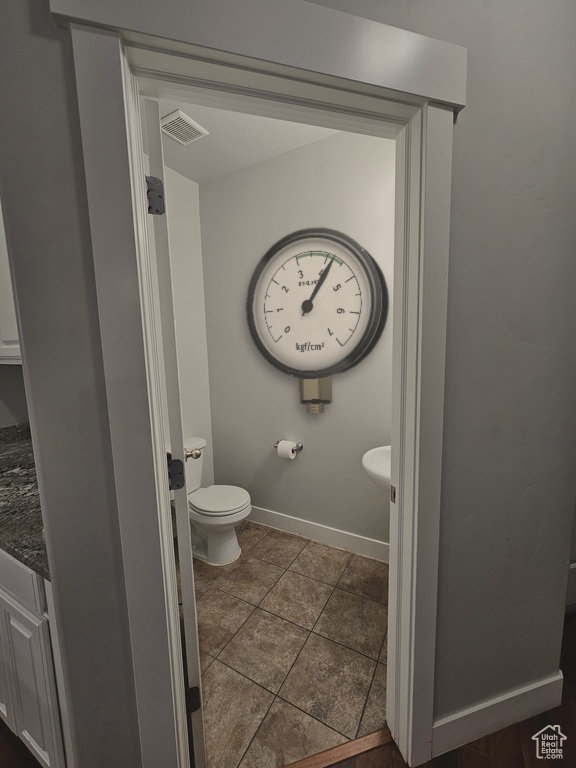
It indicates 4.25
